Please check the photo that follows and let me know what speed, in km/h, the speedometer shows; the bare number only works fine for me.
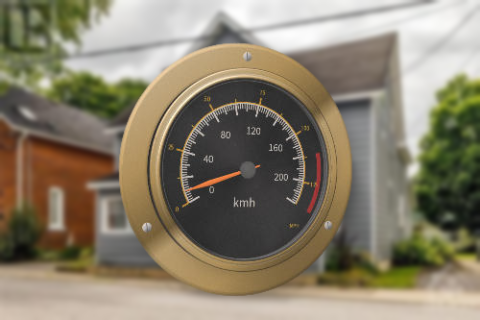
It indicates 10
